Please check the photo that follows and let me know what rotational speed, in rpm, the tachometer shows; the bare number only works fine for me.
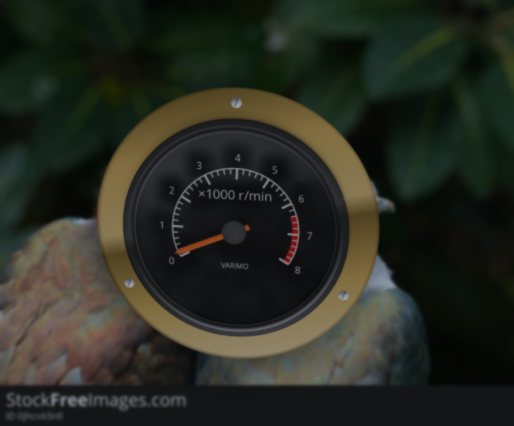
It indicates 200
